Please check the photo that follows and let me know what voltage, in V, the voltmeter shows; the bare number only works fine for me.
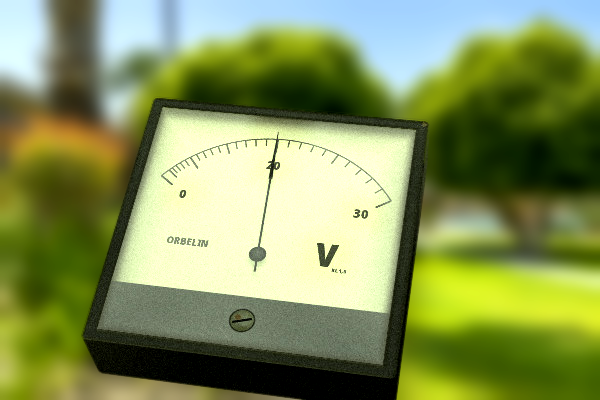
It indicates 20
